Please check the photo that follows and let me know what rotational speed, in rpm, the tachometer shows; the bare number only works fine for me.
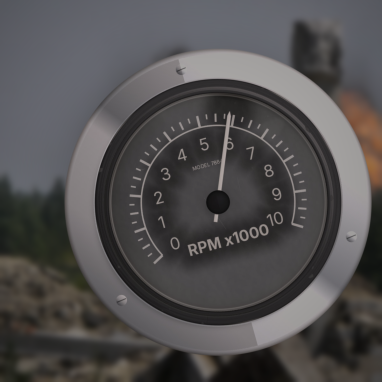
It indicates 5875
